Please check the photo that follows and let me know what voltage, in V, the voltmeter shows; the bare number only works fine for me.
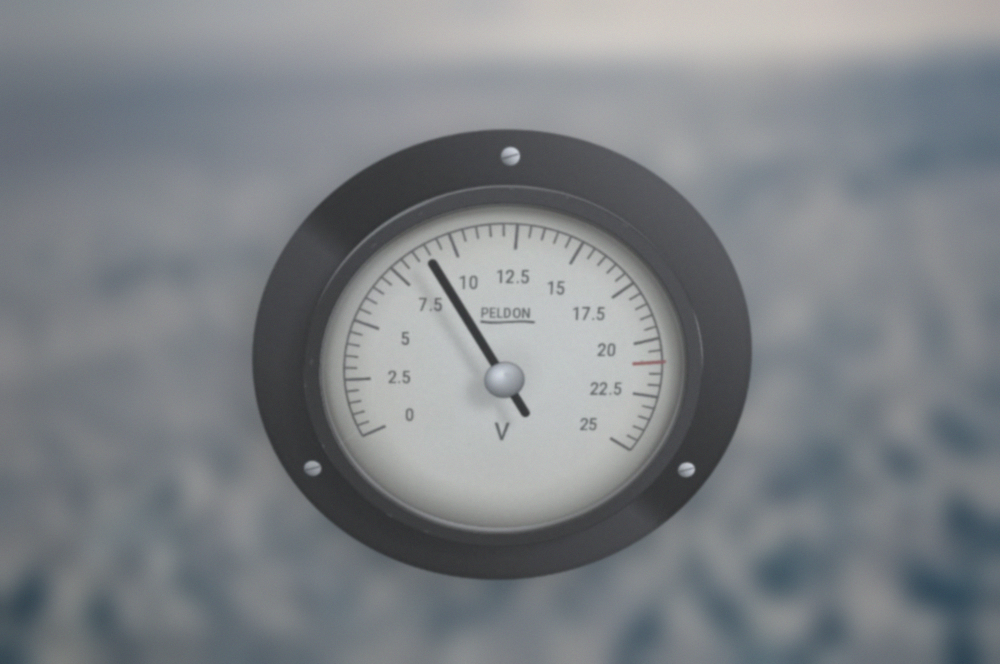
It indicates 9
